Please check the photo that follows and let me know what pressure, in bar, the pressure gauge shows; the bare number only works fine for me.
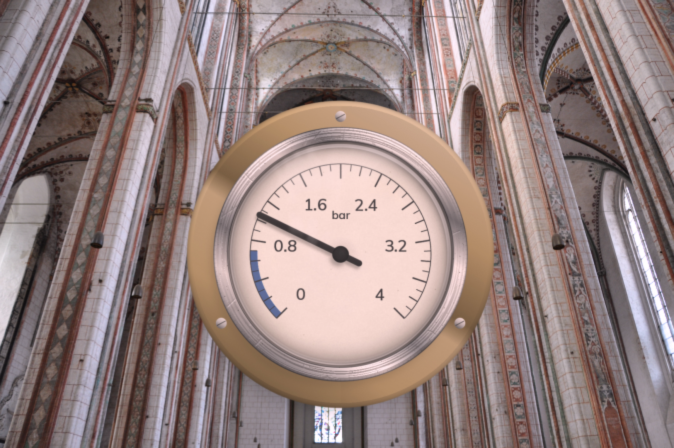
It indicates 1.05
